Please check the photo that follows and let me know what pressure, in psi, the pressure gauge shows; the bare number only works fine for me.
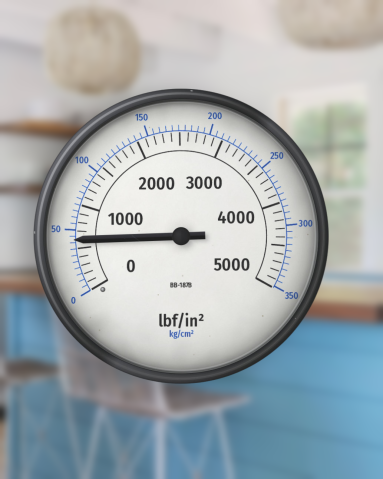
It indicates 600
